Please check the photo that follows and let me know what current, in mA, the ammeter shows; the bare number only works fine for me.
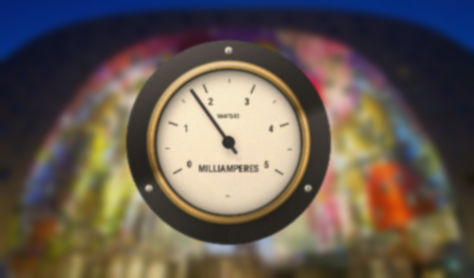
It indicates 1.75
